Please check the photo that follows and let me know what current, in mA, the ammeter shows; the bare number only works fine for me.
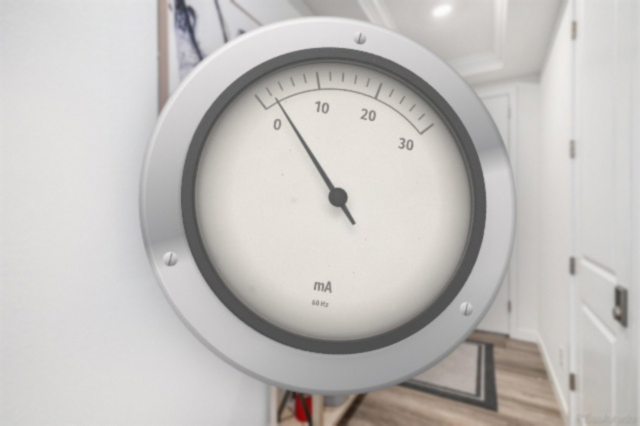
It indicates 2
